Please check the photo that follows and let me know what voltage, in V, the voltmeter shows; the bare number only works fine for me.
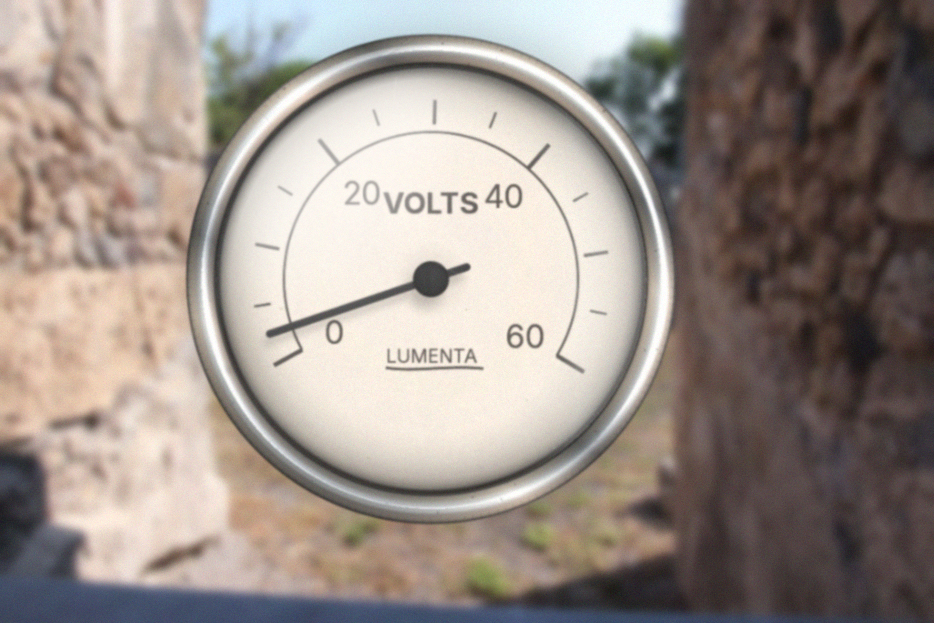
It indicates 2.5
